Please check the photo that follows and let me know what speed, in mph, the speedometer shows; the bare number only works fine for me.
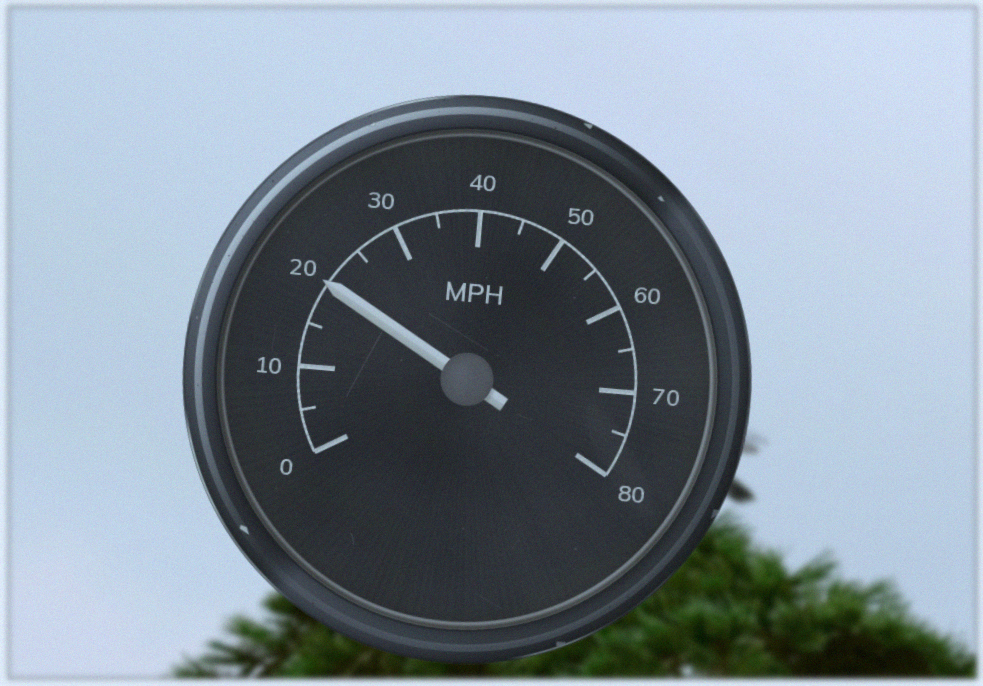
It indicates 20
